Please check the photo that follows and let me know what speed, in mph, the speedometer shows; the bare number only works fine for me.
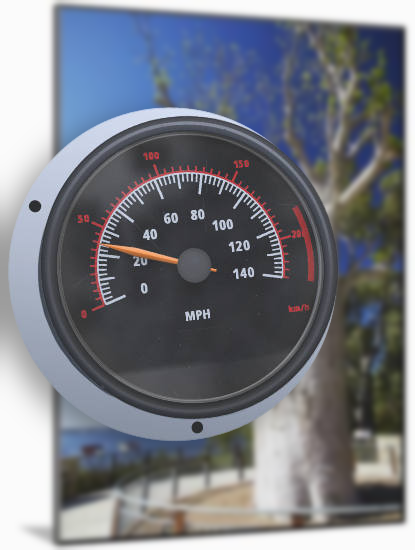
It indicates 24
